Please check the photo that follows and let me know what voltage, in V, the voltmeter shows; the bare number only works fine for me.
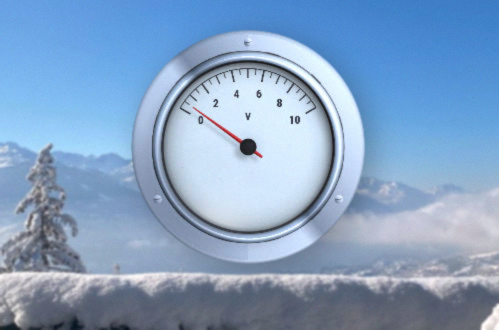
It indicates 0.5
